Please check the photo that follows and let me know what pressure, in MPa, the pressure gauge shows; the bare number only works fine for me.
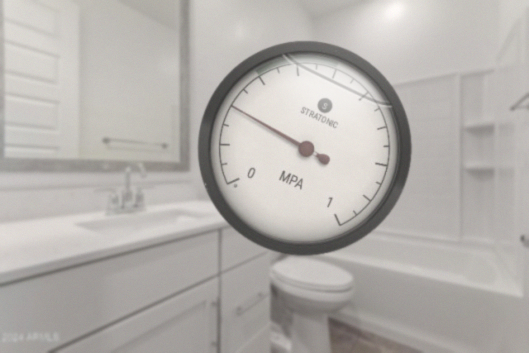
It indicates 0.2
